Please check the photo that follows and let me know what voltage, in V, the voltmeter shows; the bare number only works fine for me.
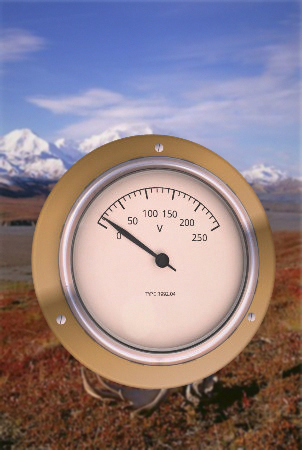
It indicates 10
